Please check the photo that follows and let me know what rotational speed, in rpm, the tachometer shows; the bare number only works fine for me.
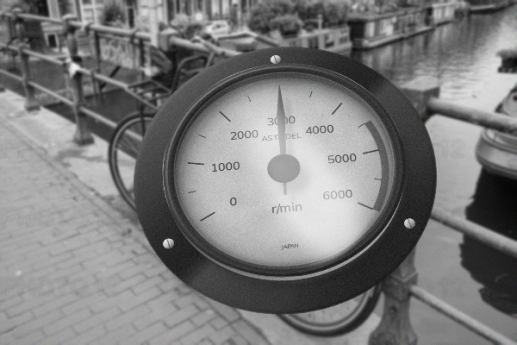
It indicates 3000
